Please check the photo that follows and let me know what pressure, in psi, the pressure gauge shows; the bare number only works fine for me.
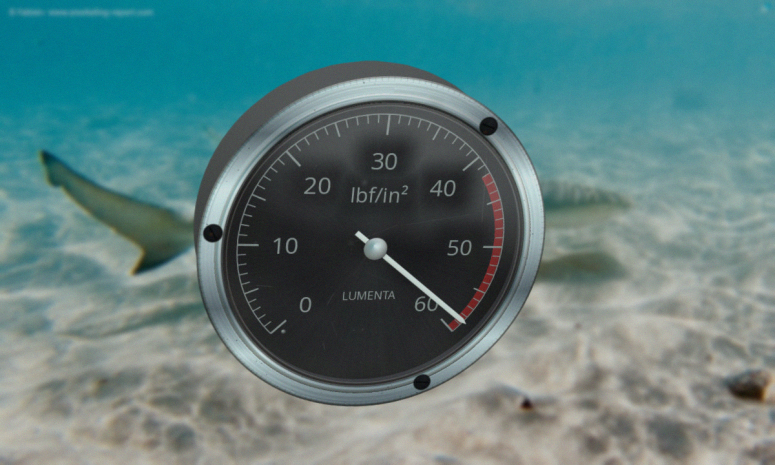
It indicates 58.5
